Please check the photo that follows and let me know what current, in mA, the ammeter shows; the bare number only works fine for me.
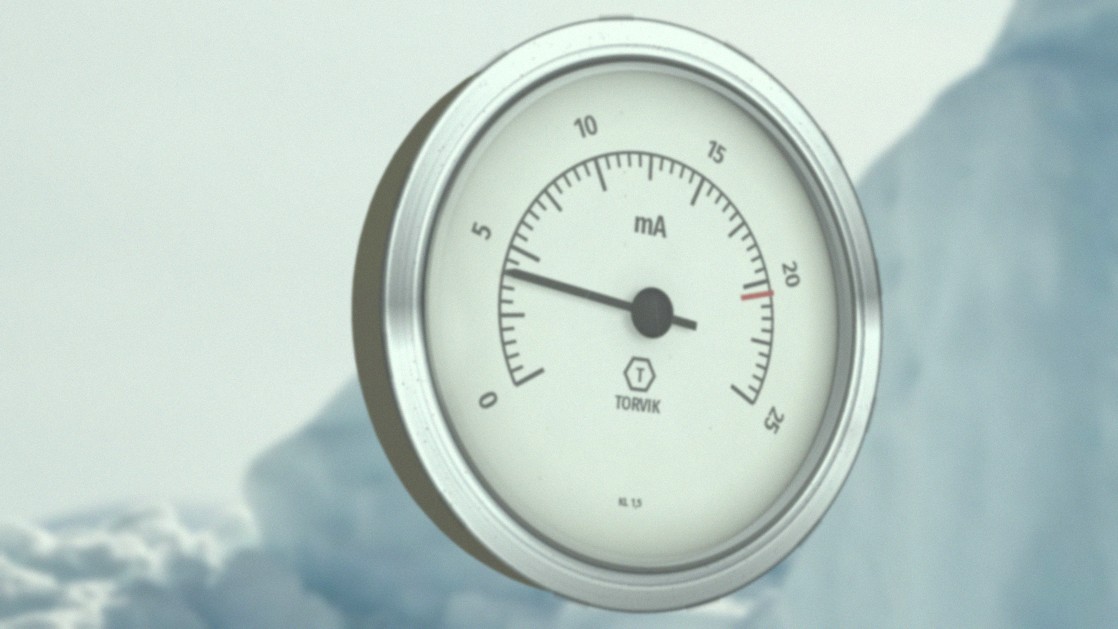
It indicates 4
